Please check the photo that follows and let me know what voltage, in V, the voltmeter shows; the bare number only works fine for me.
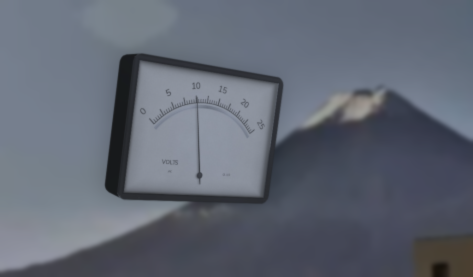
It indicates 10
